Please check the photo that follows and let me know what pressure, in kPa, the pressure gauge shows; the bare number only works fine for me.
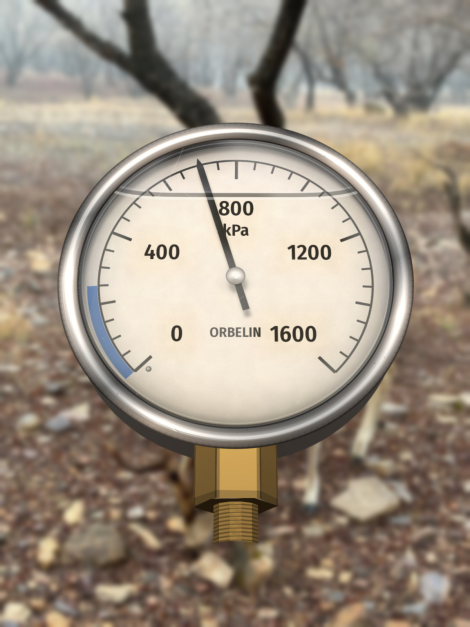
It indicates 700
